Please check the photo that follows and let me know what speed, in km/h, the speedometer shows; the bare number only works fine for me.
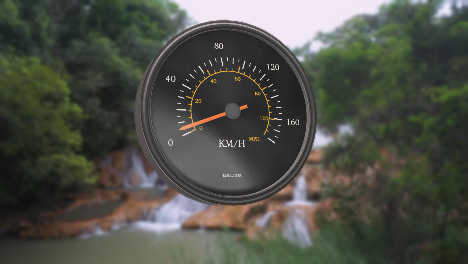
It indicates 5
